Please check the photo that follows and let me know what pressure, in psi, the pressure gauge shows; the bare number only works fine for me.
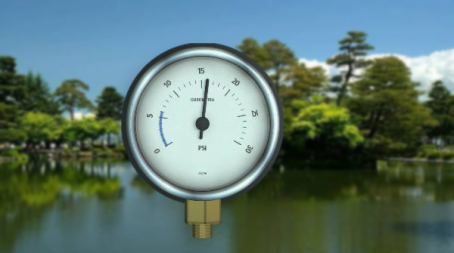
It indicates 16
